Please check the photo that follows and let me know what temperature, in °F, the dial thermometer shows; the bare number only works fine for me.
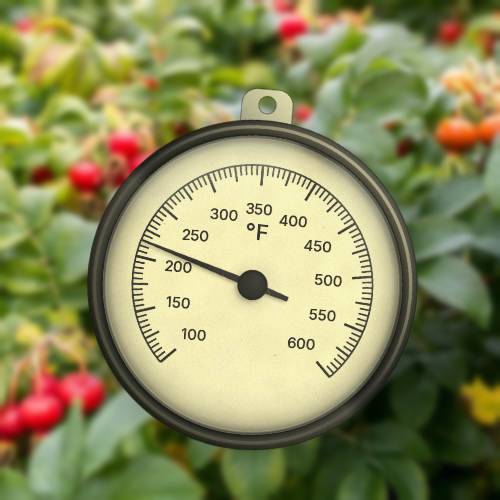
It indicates 215
